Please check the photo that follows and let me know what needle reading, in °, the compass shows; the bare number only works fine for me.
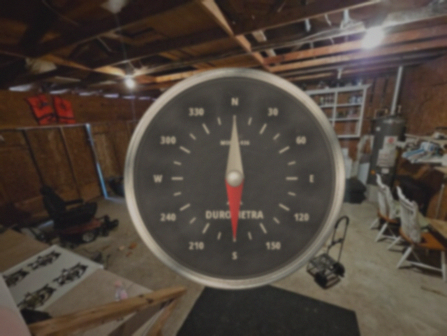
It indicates 180
